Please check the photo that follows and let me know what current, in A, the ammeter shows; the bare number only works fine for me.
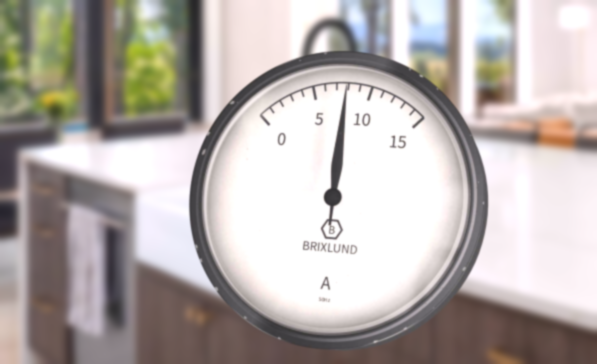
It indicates 8
